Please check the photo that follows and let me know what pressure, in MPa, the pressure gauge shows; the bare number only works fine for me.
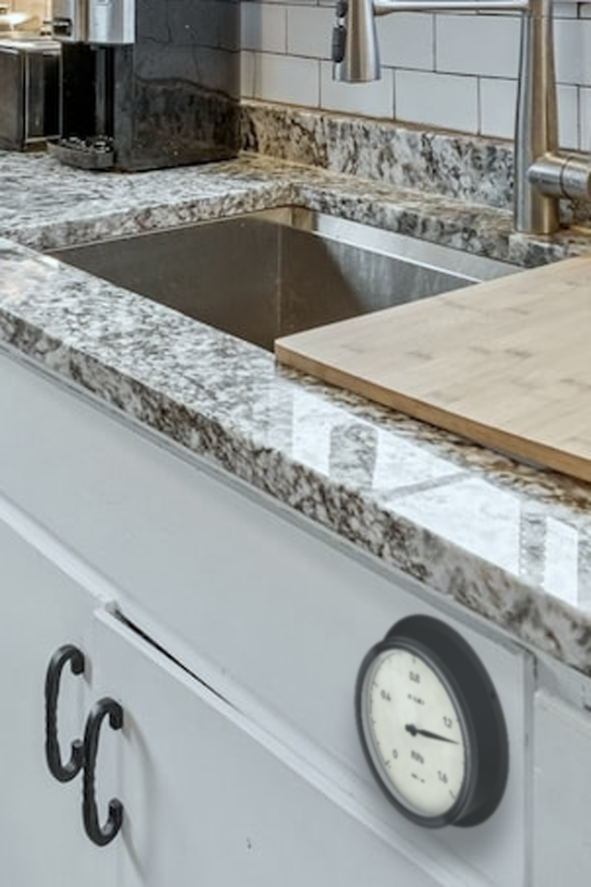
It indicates 1.3
